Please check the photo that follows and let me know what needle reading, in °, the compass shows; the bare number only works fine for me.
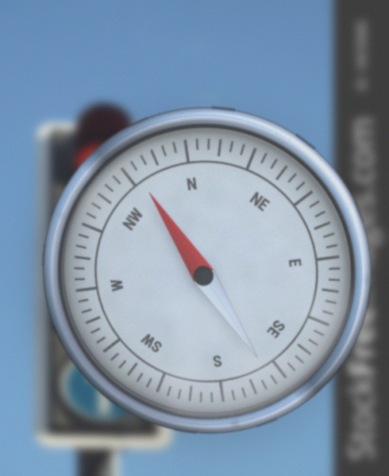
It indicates 335
